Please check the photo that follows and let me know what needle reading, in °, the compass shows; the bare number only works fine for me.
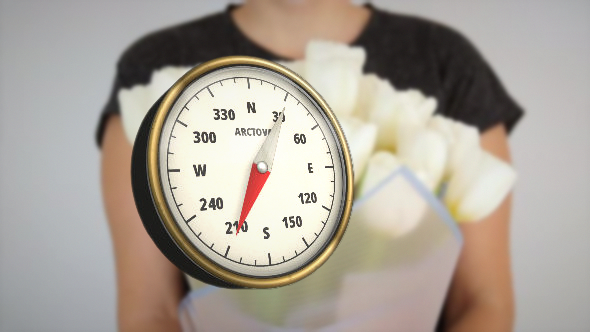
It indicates 210
